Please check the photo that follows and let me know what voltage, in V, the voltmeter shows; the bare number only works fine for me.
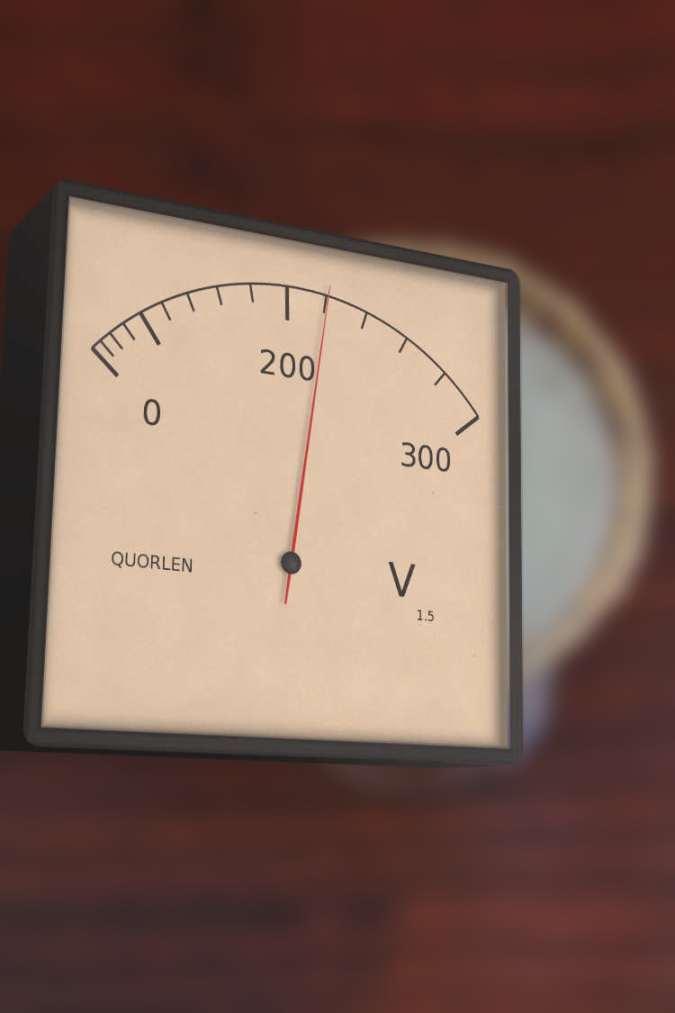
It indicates 220
